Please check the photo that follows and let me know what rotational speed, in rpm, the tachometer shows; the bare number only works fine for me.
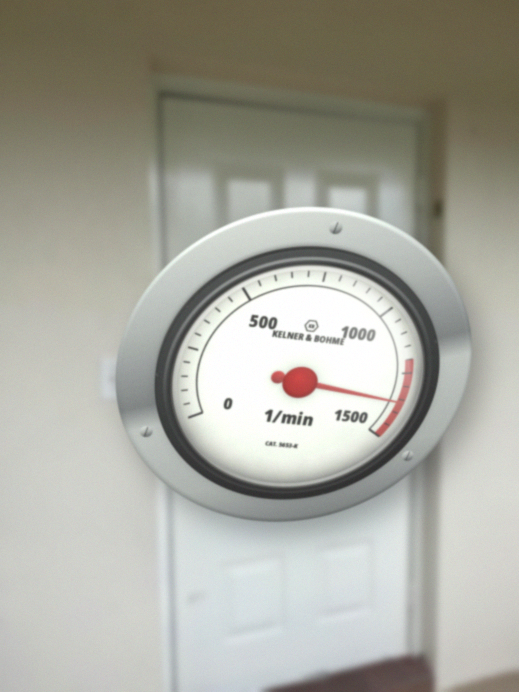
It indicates 1350
